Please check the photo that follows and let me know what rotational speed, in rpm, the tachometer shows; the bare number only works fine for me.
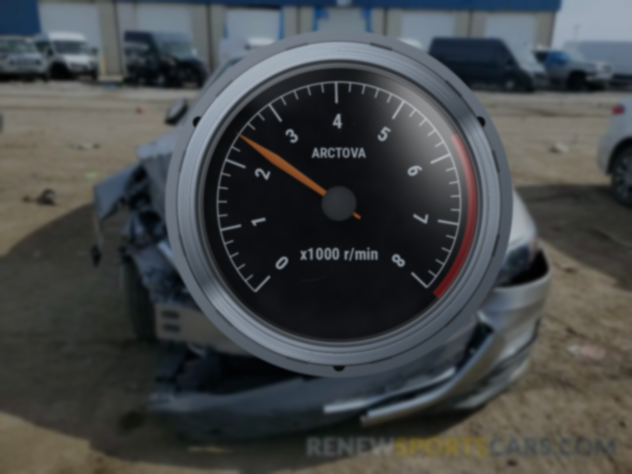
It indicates 2400
